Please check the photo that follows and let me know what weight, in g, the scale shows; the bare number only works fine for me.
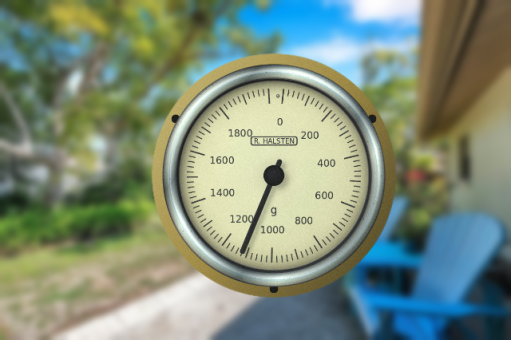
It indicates 1120
